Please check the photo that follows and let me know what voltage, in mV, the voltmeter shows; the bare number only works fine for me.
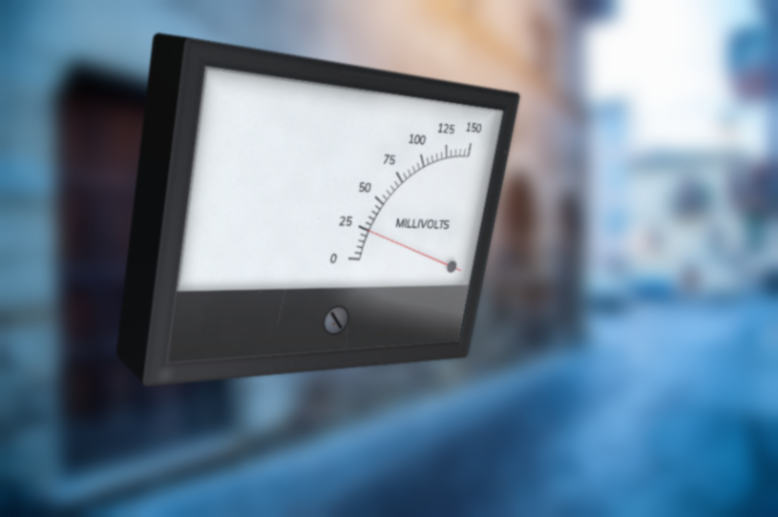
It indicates 25
